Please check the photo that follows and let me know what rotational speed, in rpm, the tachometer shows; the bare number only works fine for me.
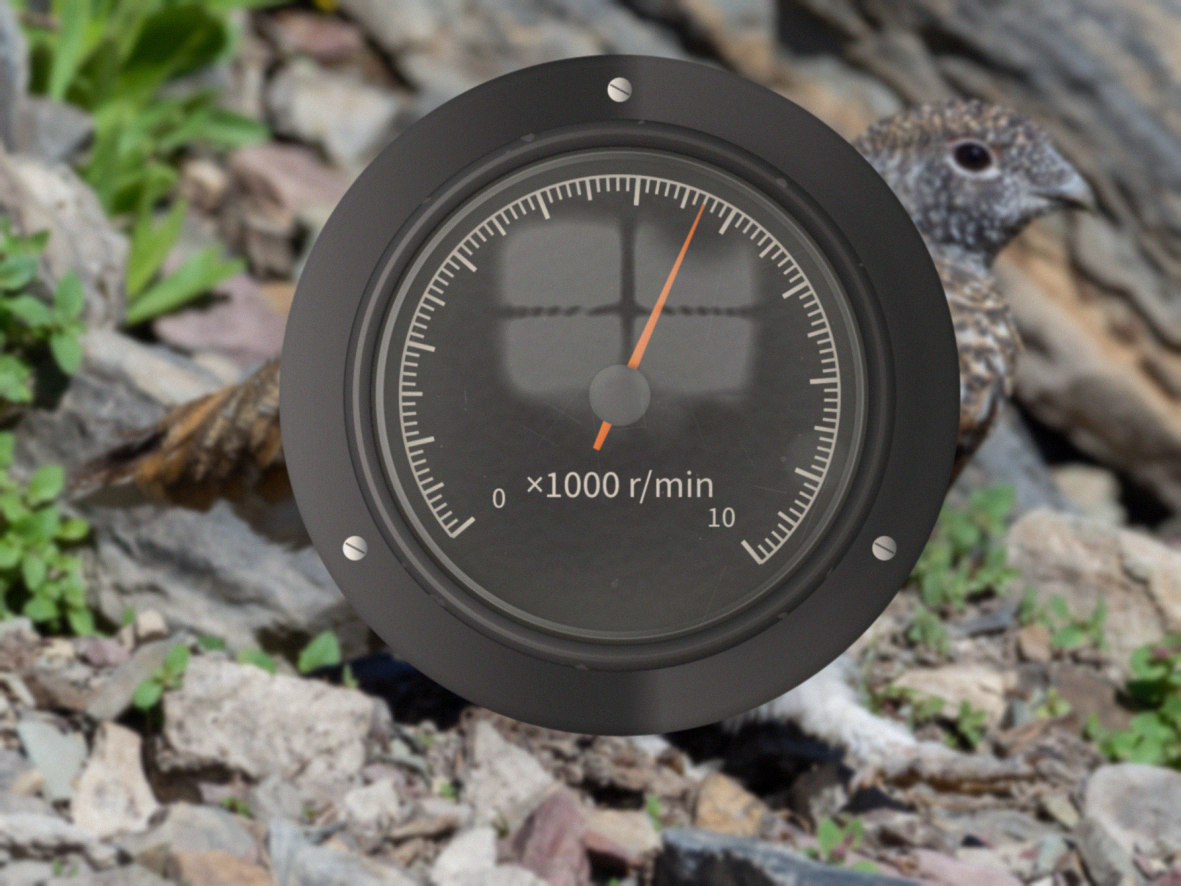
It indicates 5700
